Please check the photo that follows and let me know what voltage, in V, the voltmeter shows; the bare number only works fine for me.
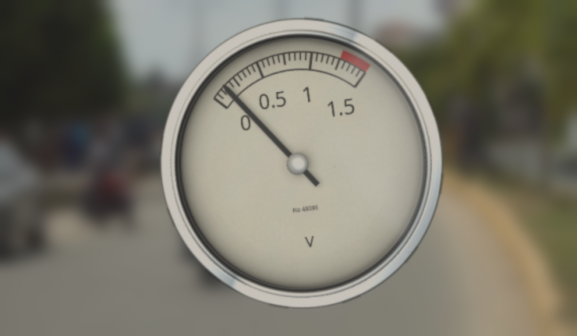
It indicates 0.15
